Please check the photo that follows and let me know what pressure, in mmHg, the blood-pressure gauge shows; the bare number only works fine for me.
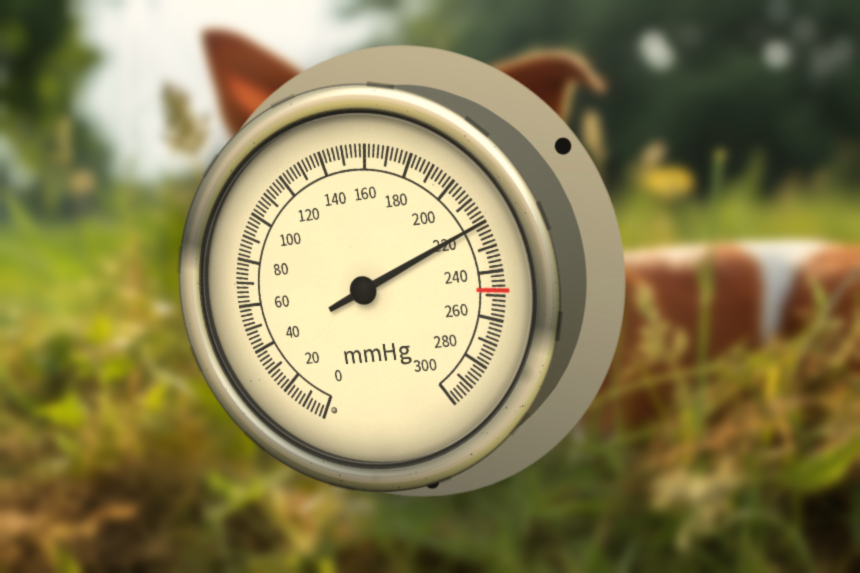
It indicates 220
